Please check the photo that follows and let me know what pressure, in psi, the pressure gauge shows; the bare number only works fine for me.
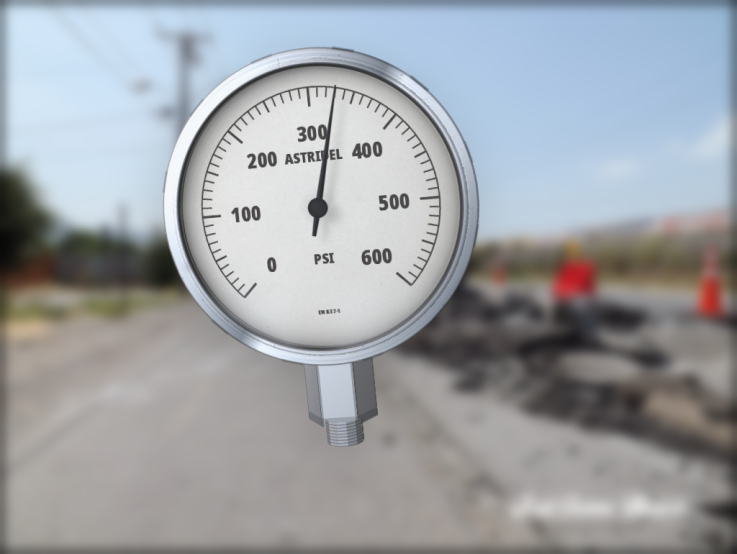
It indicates 330
